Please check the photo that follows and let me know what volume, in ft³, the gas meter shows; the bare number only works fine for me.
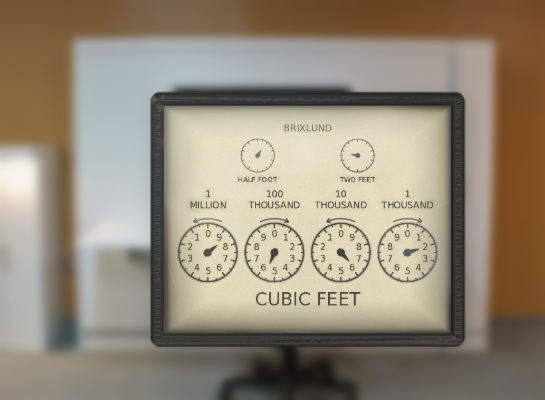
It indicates 856200
